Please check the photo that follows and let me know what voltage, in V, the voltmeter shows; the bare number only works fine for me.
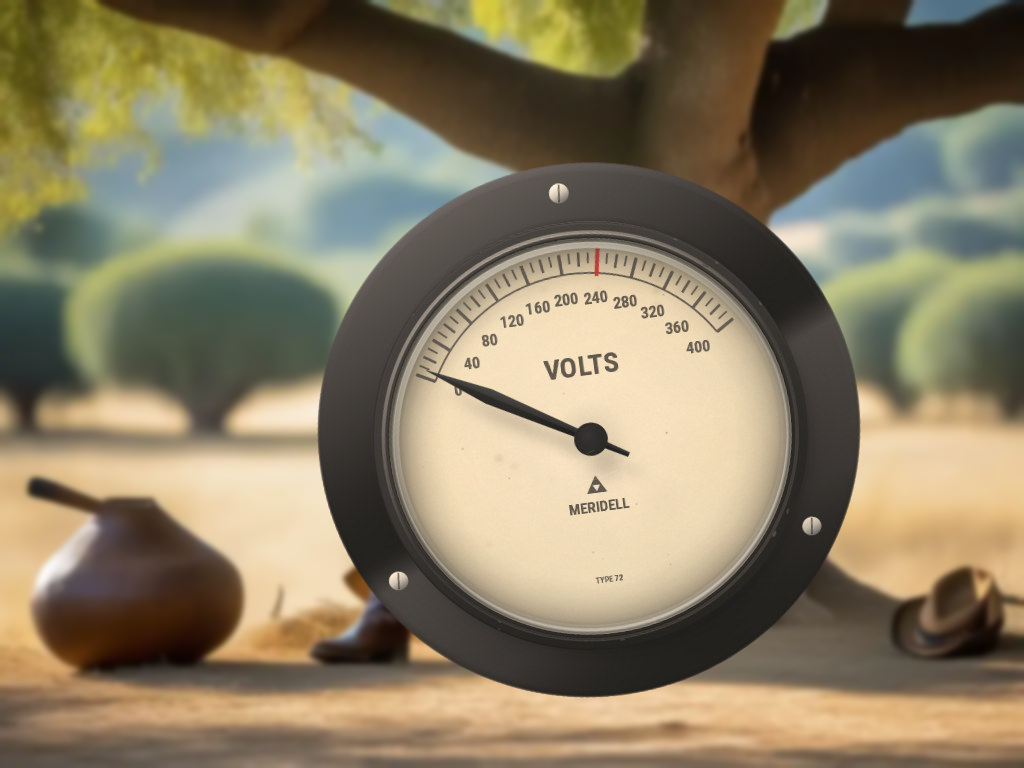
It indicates 10
